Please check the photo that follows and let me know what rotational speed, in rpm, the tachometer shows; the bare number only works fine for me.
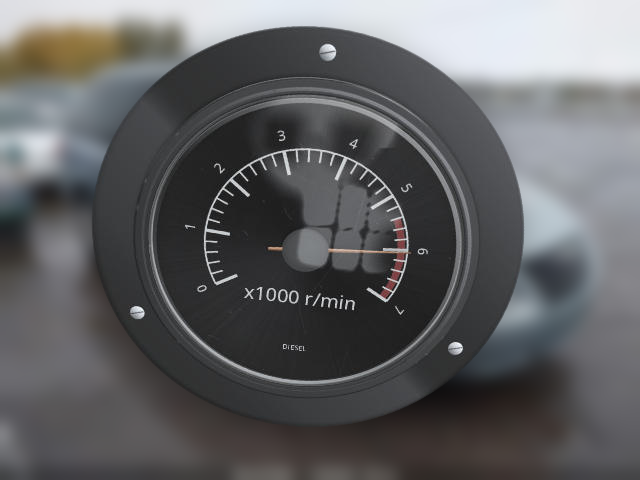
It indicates 6000
